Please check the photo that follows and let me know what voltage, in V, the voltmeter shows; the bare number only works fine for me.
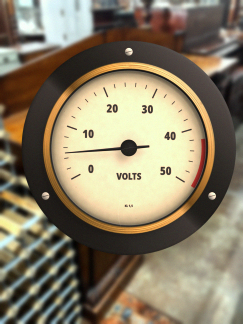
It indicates 5
